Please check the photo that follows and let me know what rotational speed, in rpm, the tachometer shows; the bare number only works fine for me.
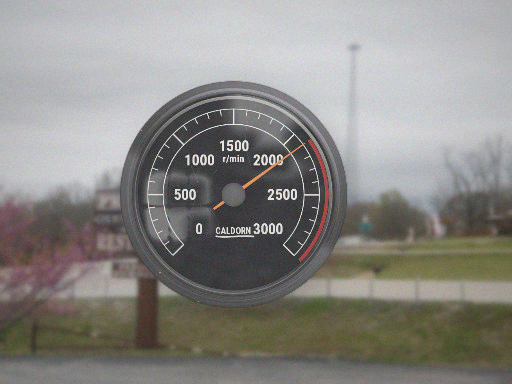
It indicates 2100
